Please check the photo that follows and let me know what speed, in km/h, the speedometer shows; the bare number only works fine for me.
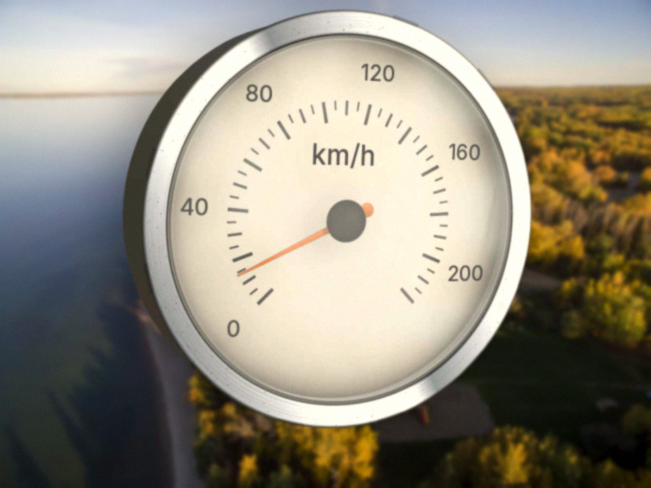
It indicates 15
